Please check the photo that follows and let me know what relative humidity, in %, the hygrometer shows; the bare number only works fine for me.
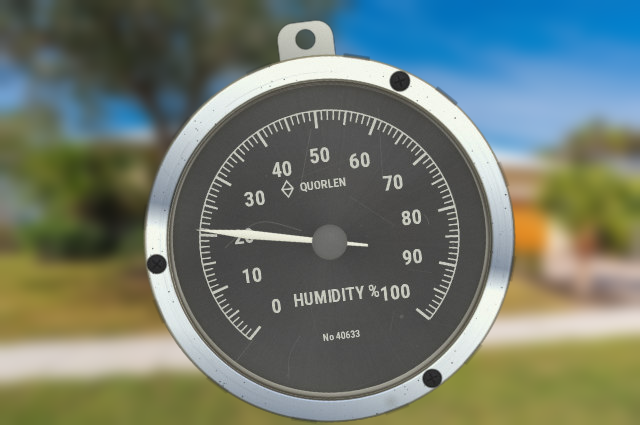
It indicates 21
